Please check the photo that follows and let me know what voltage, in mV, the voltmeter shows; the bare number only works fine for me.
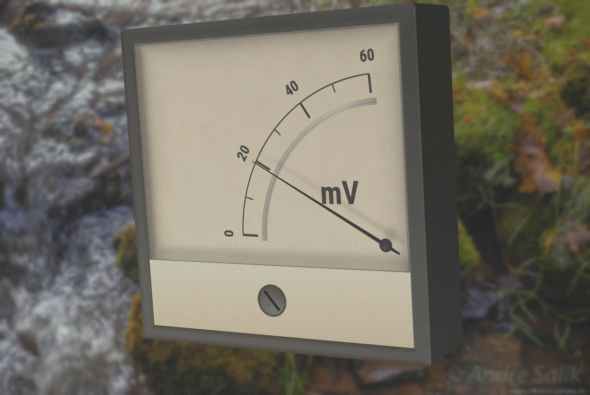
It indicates 20
